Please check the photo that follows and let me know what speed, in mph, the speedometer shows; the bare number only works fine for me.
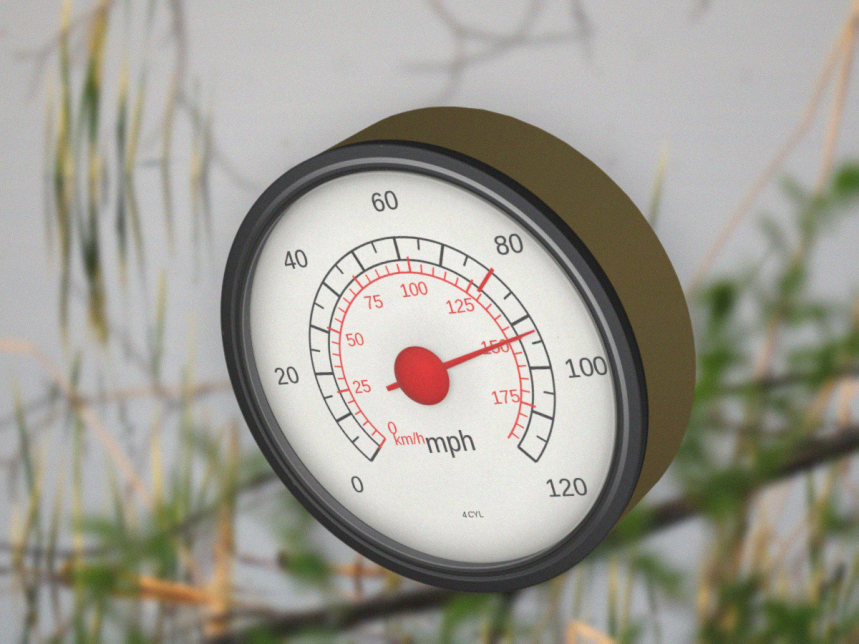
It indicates 92.5
